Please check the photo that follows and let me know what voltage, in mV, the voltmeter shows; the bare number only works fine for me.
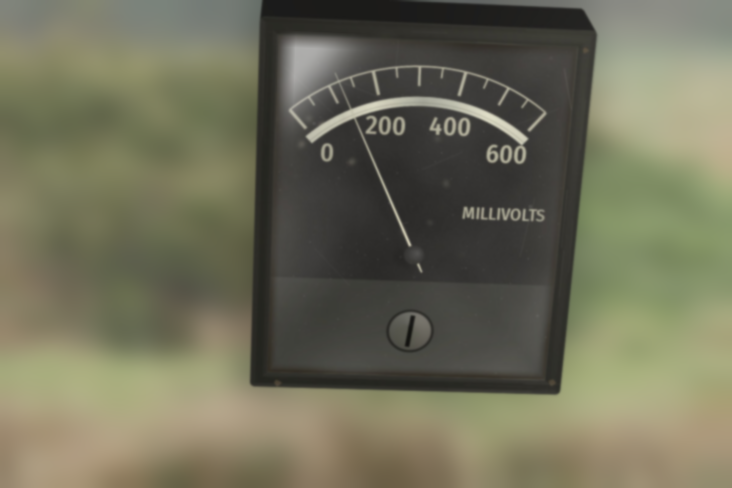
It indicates 125
